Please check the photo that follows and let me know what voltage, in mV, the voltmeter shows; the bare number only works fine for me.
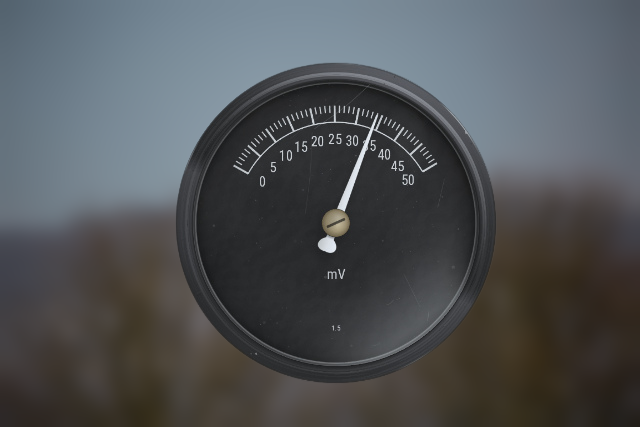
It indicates 34
